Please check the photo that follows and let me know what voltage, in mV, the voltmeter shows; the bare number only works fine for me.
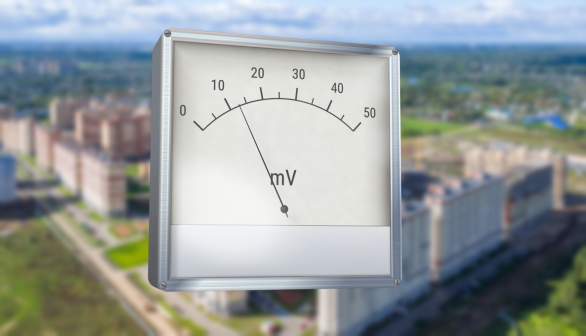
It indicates 12.5
